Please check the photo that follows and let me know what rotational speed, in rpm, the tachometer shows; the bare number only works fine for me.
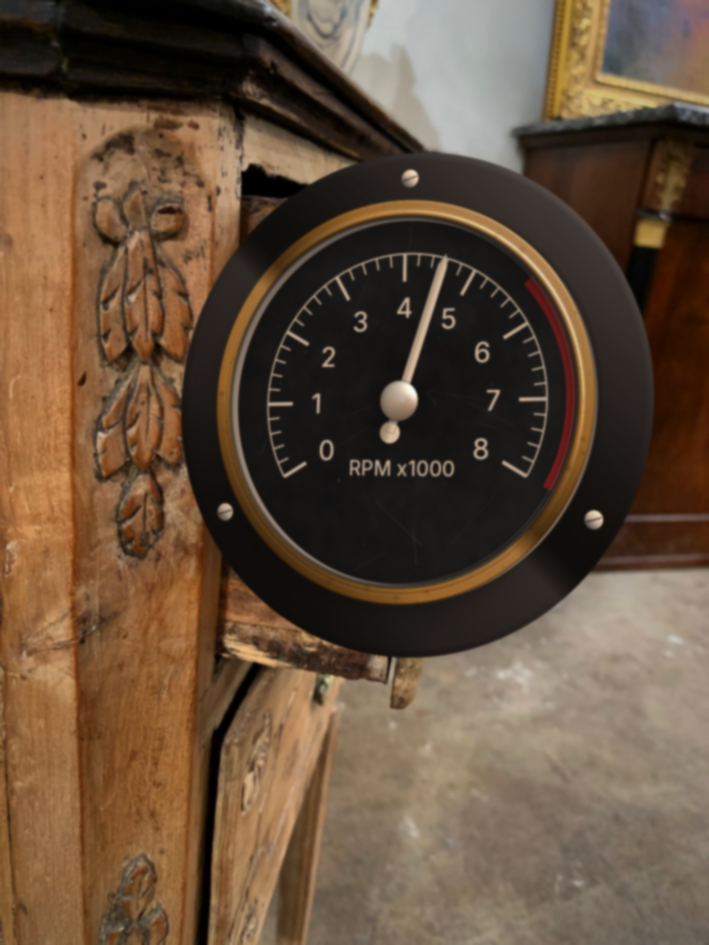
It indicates 4600
